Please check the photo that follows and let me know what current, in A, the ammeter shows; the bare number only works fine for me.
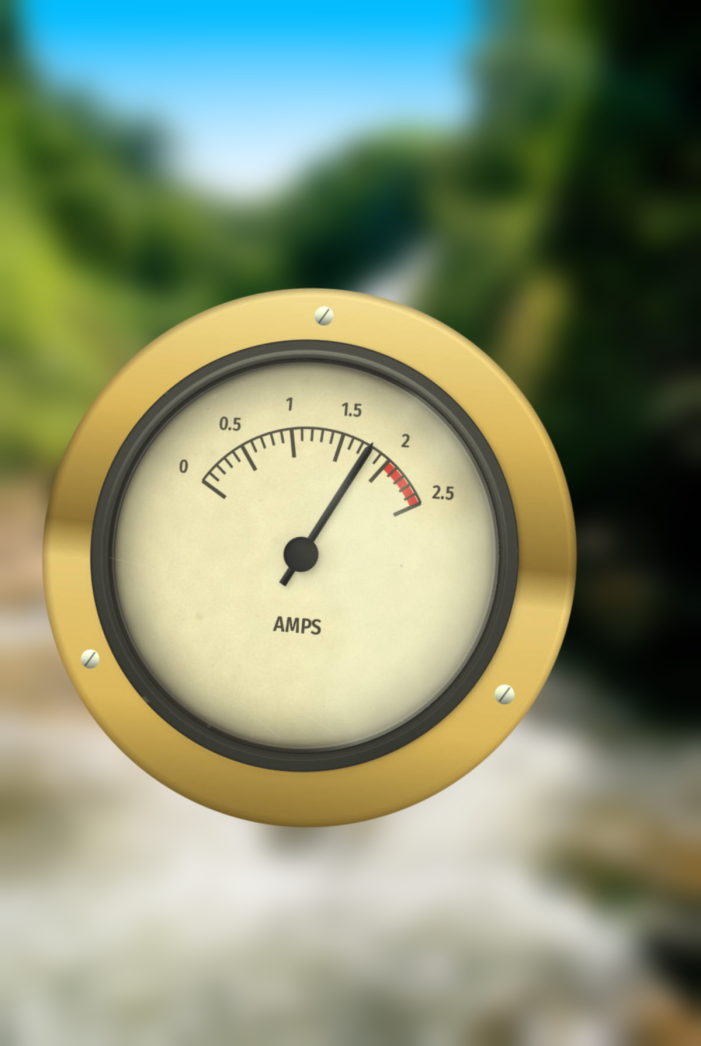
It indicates 1.8
